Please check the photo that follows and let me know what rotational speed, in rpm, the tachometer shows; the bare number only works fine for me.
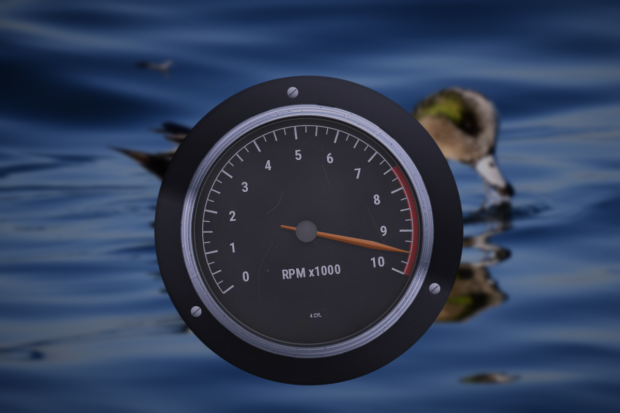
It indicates 9500
